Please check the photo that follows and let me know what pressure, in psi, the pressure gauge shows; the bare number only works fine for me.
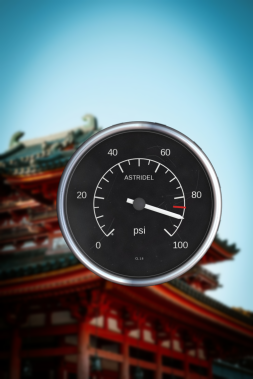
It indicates 90
